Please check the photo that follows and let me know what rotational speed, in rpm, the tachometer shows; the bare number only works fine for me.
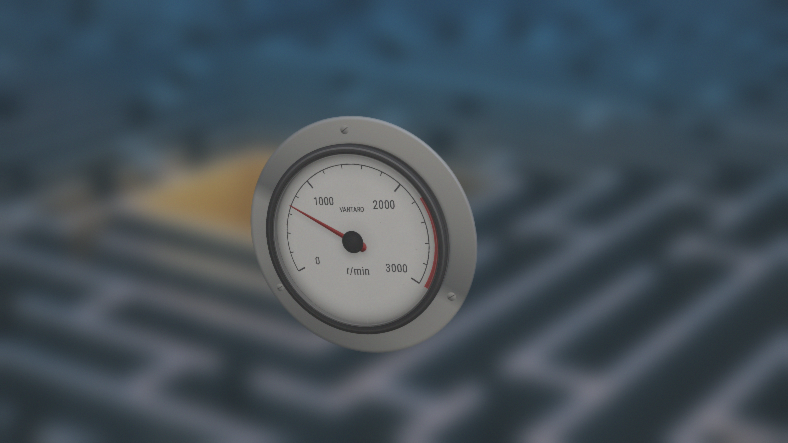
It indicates 700
